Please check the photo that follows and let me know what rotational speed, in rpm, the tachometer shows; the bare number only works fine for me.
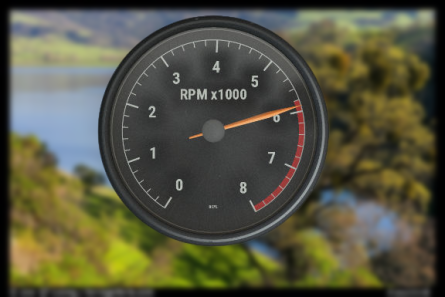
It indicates 5900
